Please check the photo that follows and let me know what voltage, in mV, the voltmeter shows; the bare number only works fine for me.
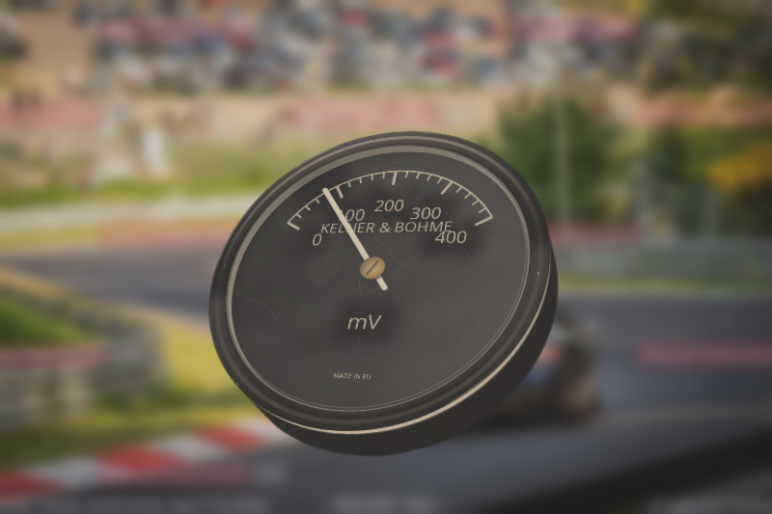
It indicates 80
